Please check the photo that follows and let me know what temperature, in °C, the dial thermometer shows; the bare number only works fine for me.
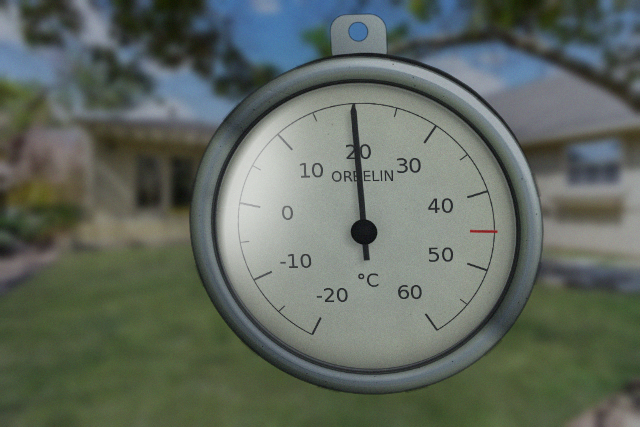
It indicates 20
